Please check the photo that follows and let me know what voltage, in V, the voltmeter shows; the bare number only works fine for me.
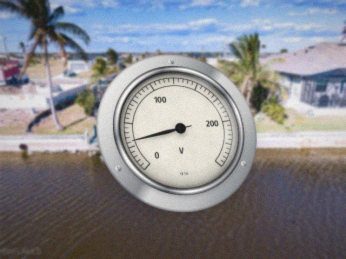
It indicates 30
